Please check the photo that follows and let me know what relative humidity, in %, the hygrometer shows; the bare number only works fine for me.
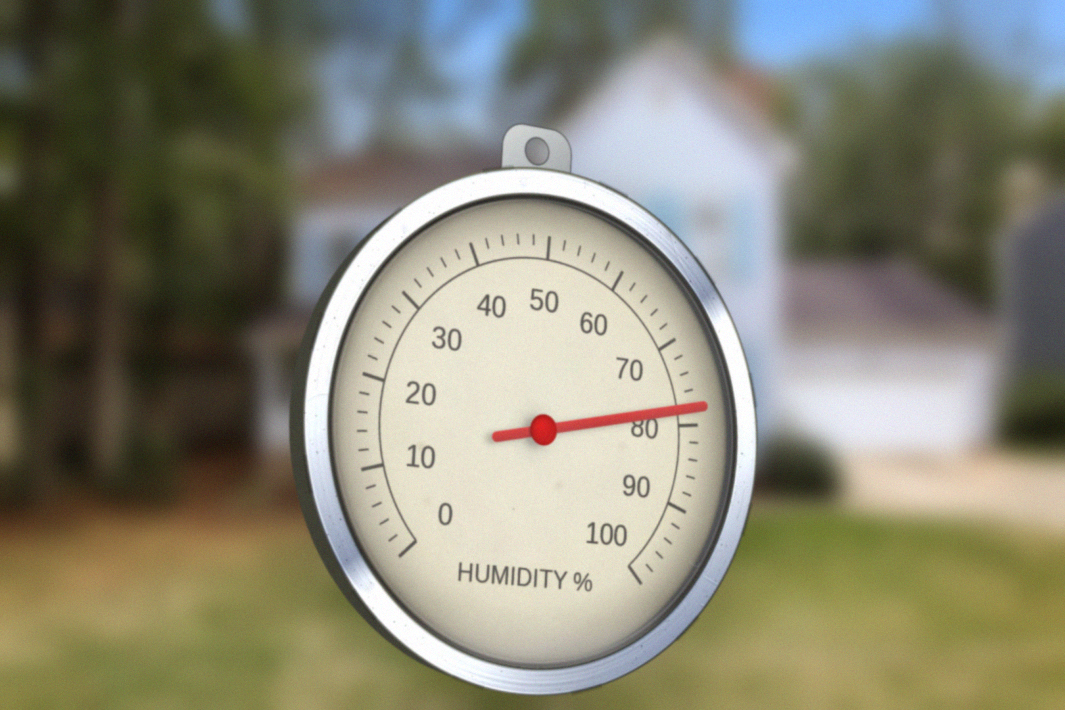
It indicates 78
